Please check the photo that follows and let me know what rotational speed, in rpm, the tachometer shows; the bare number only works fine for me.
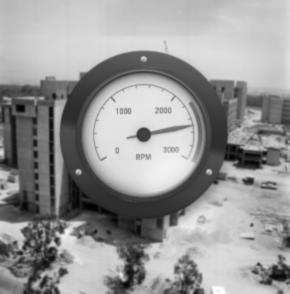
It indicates 2500
